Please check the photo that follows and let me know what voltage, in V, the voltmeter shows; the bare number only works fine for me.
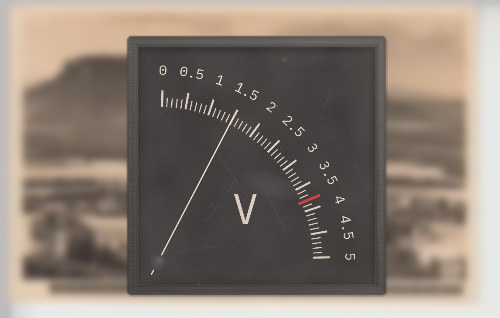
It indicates 1.5
